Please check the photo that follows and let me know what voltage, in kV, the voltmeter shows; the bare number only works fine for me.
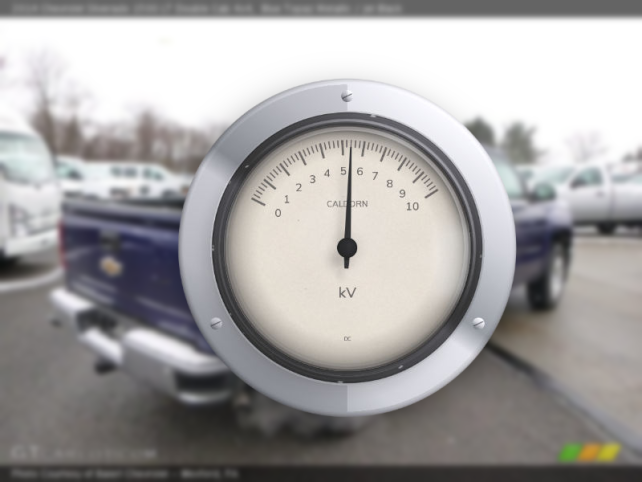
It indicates 5.4
